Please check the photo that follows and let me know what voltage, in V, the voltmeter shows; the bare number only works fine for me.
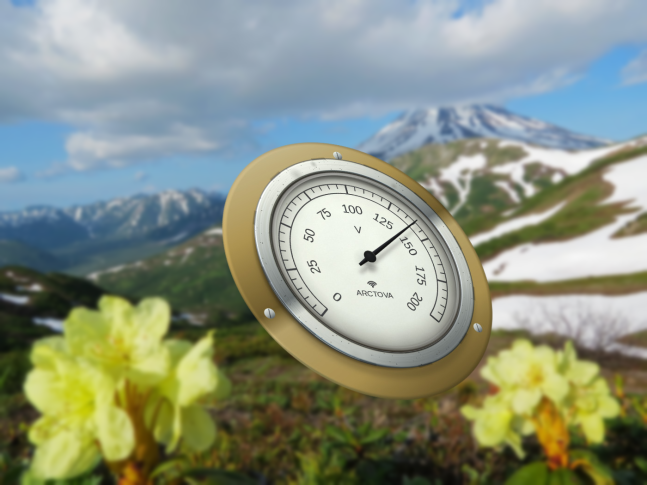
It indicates 140
